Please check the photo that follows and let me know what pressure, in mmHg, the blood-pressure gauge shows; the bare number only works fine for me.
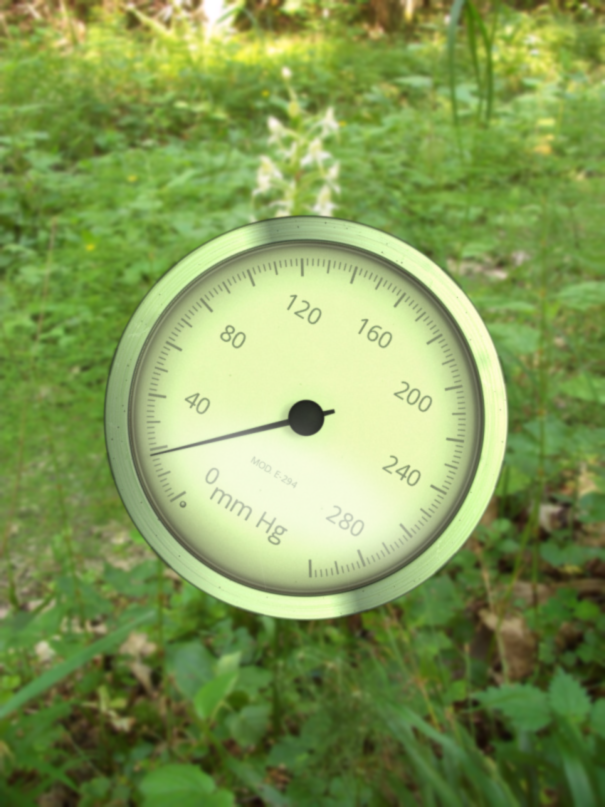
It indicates 18
